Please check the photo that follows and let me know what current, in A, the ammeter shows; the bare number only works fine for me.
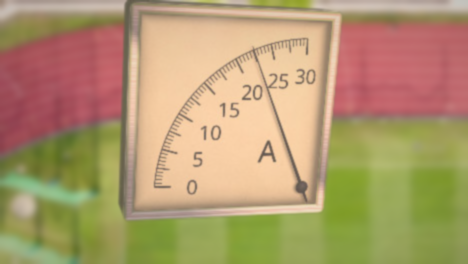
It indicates 22.5
